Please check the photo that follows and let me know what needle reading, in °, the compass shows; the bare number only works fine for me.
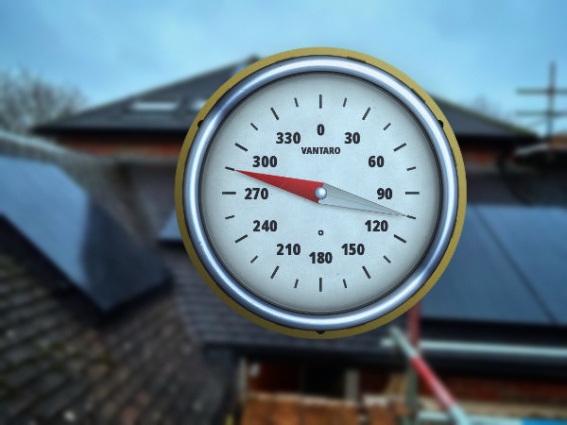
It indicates 285
